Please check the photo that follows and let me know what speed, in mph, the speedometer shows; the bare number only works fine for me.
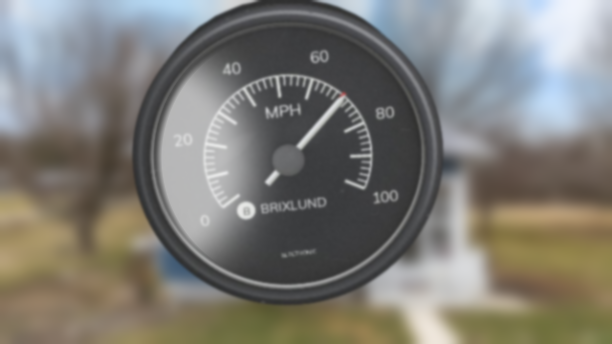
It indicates 70
